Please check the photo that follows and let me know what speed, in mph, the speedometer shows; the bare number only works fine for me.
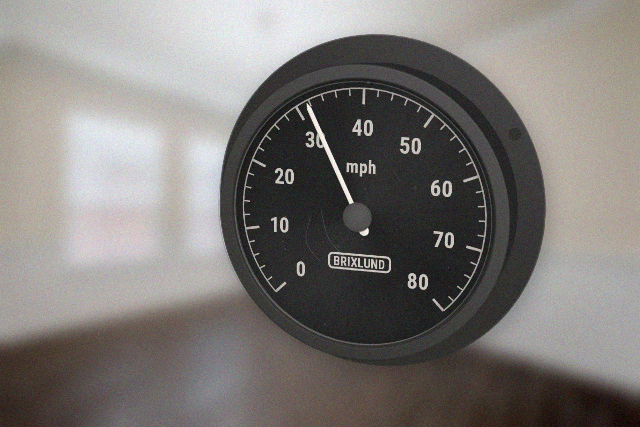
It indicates 32
